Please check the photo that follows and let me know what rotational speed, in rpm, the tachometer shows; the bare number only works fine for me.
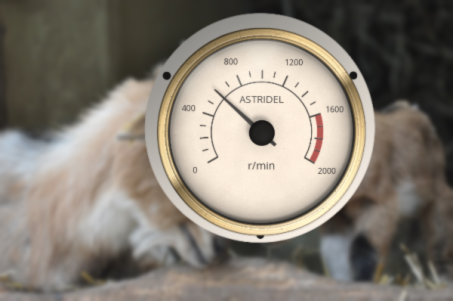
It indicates 600
